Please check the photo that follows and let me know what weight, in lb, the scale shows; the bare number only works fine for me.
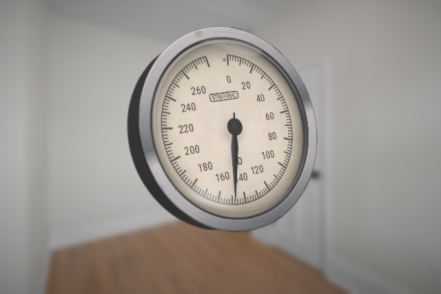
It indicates 150
